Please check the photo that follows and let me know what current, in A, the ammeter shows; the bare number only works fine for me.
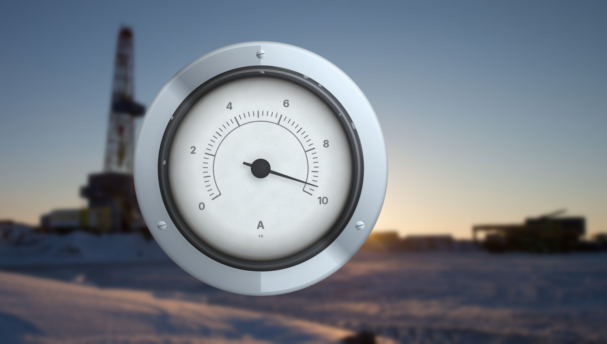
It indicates 9.6
